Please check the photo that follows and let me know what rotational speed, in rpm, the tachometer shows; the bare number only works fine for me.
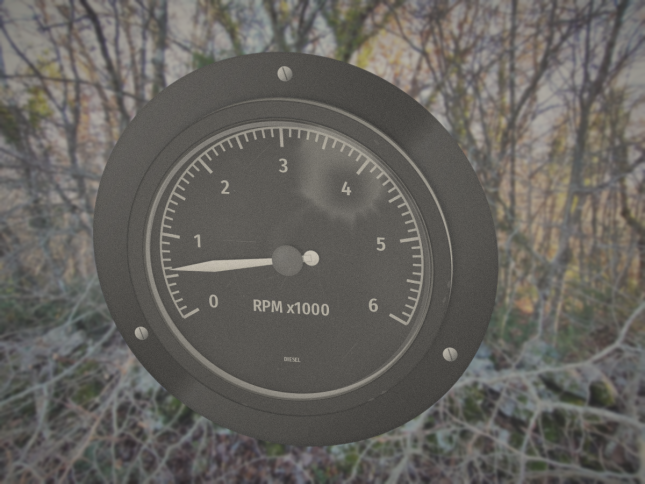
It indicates 600
